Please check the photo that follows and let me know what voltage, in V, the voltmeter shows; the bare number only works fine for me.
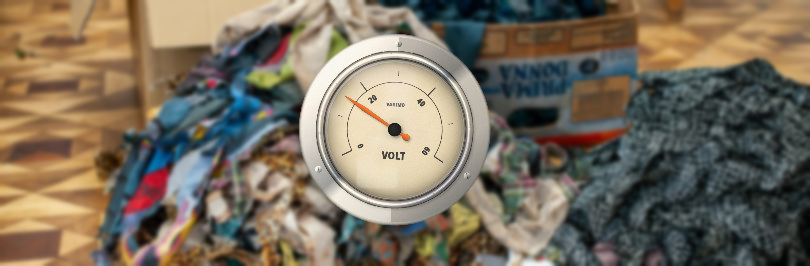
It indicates 15
